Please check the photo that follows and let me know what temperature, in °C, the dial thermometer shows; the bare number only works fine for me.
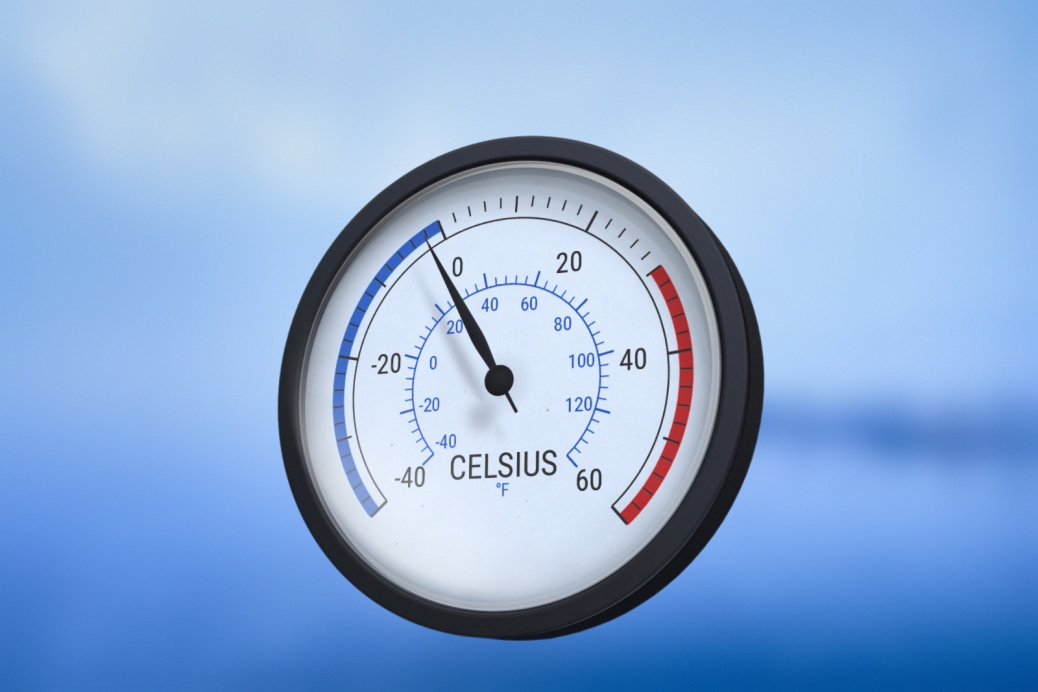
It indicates -2
